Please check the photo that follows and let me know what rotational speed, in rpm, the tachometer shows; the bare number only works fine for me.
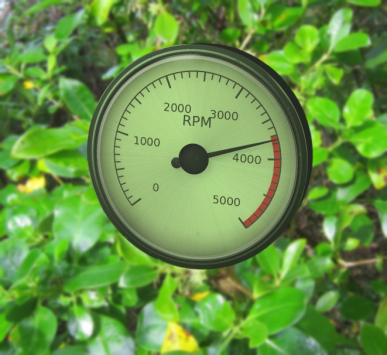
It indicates 3750
